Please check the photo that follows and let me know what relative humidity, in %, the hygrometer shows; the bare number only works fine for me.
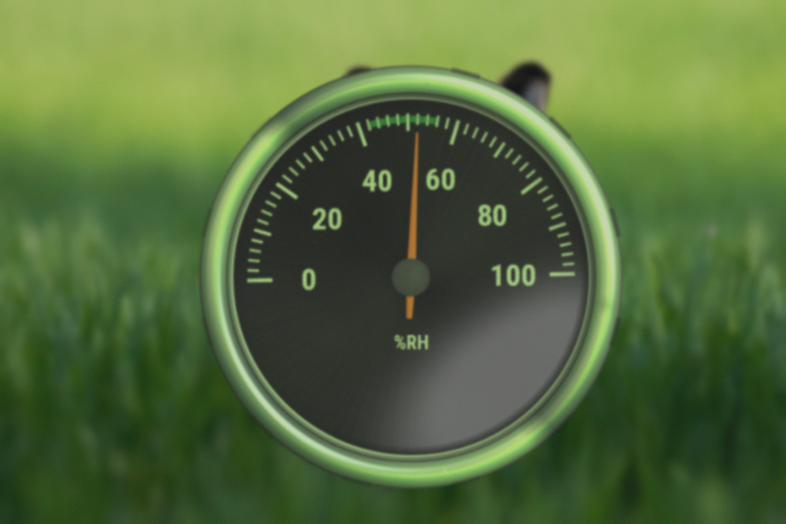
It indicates 52
